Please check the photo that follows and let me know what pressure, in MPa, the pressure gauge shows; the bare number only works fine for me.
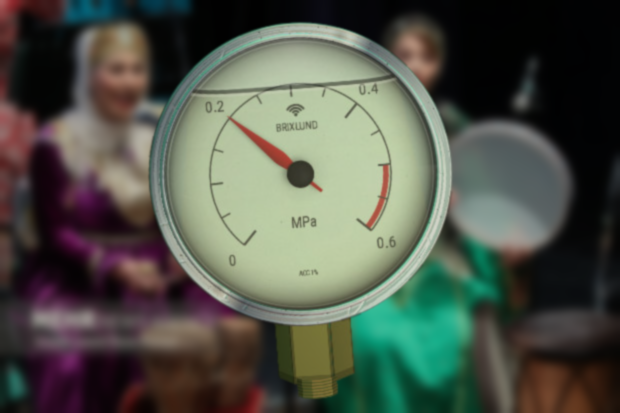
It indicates 0.2
